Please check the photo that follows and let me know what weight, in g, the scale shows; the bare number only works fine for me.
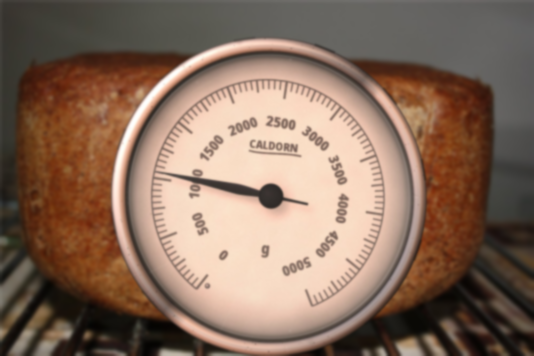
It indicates 1050
